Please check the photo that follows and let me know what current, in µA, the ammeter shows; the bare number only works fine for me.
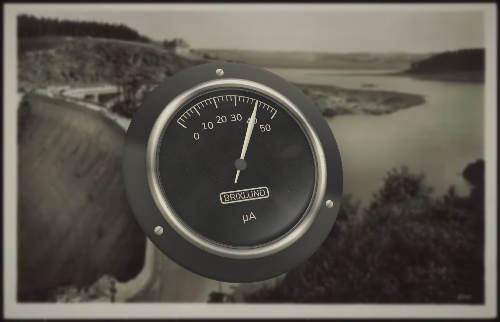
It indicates 40
